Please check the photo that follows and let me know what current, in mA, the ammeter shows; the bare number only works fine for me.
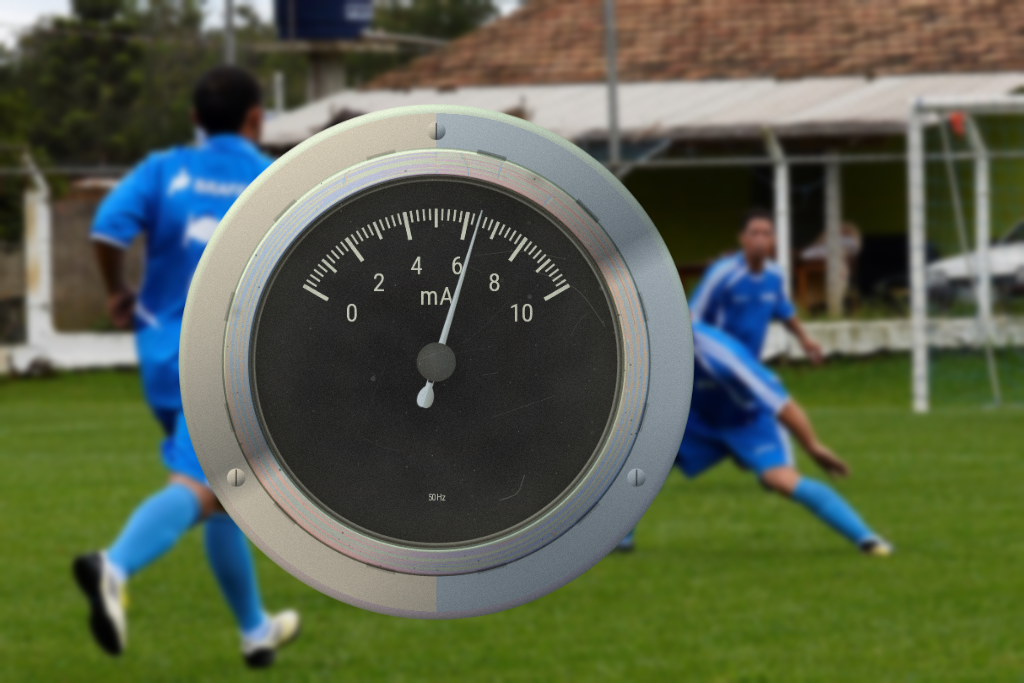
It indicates 6.4
